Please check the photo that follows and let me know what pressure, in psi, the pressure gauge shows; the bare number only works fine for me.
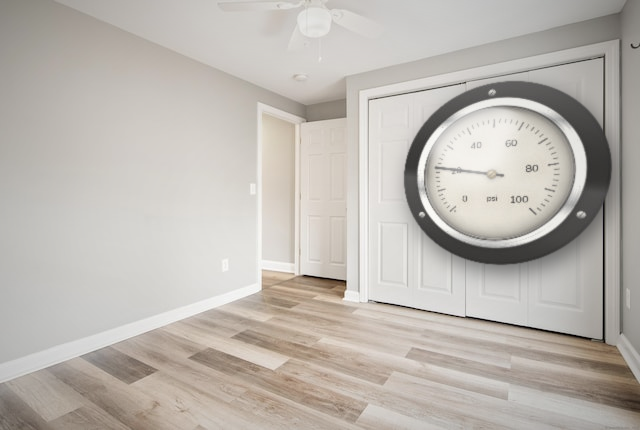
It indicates 20
